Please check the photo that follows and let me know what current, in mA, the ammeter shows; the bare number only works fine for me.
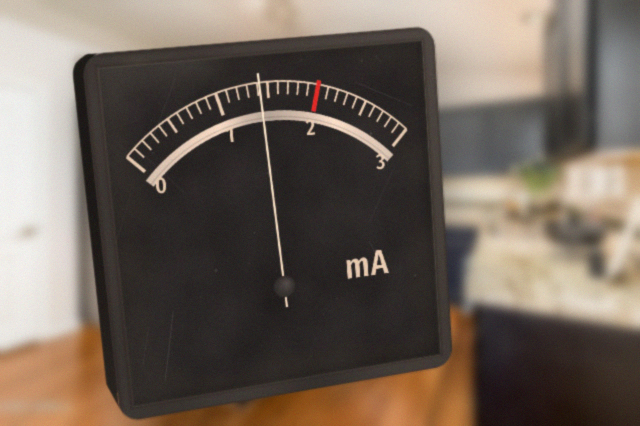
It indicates 1.4
